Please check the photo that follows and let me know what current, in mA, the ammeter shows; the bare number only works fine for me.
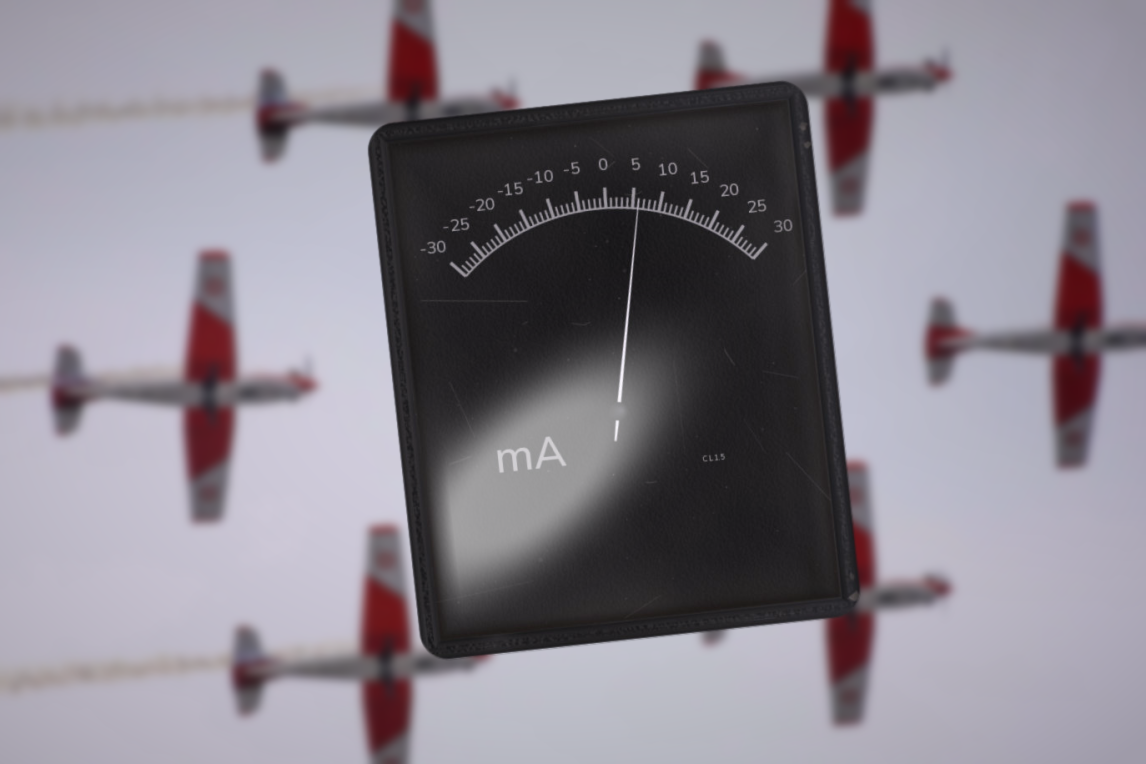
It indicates 6
